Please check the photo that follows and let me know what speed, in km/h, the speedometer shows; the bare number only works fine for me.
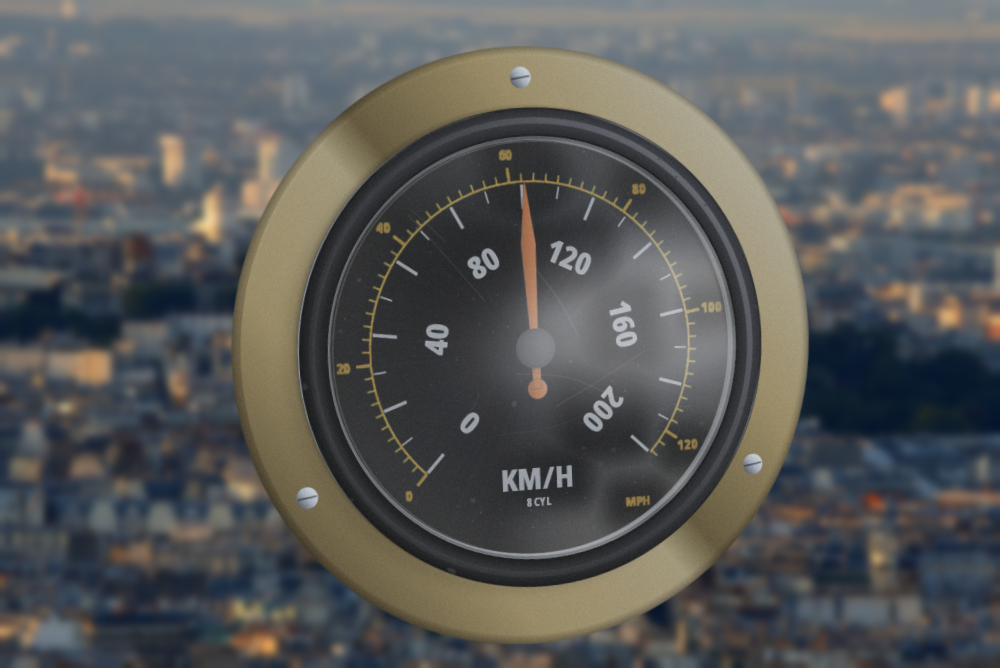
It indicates 100
